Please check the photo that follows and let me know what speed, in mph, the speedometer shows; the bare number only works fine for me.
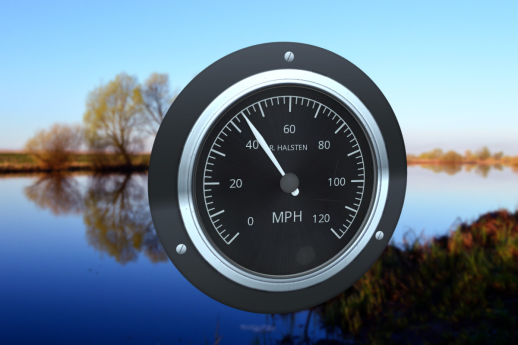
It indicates 44
